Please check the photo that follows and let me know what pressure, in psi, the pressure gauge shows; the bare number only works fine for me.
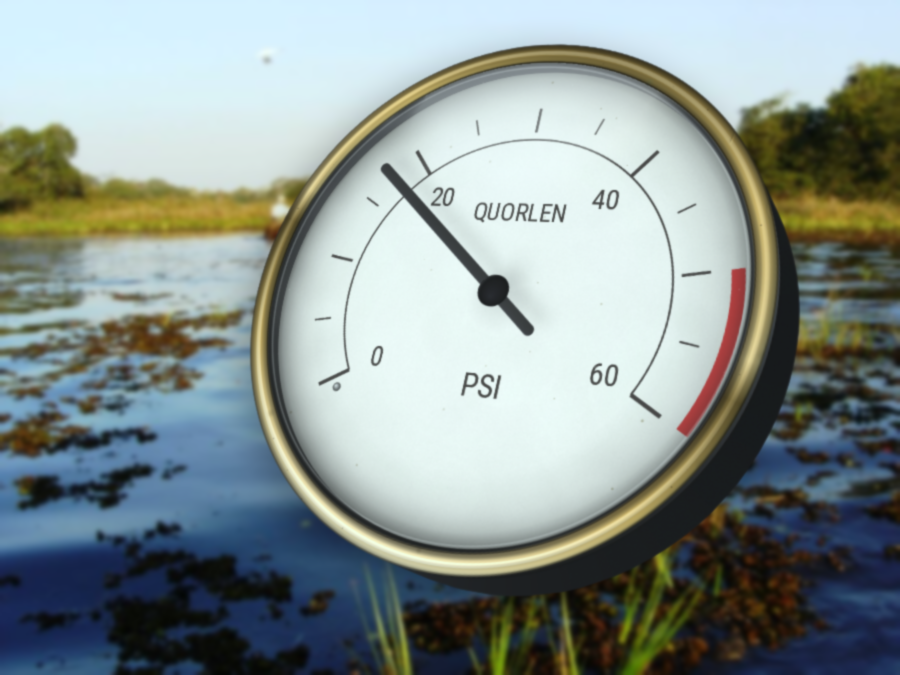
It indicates 17.5
